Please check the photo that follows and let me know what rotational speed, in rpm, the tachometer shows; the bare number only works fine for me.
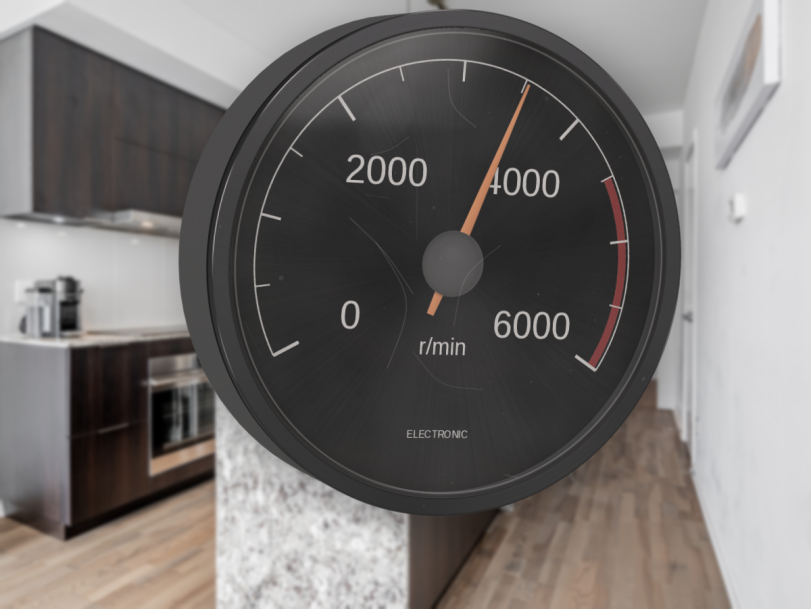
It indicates 3500
